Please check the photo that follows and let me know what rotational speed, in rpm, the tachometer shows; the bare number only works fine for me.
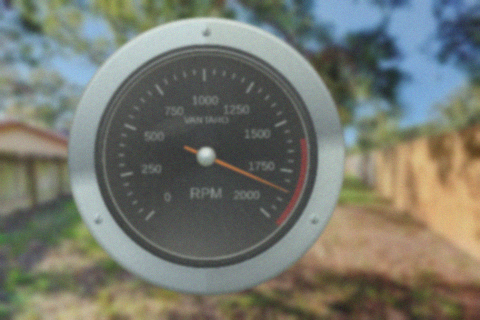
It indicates 1850
